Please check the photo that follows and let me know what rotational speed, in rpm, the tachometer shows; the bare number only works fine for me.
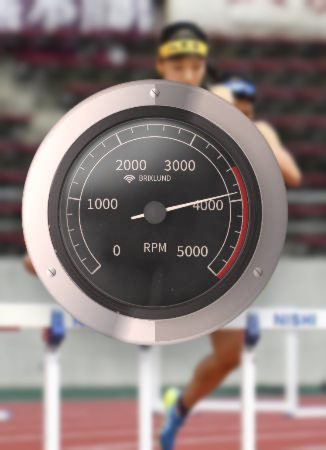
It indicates 3900
